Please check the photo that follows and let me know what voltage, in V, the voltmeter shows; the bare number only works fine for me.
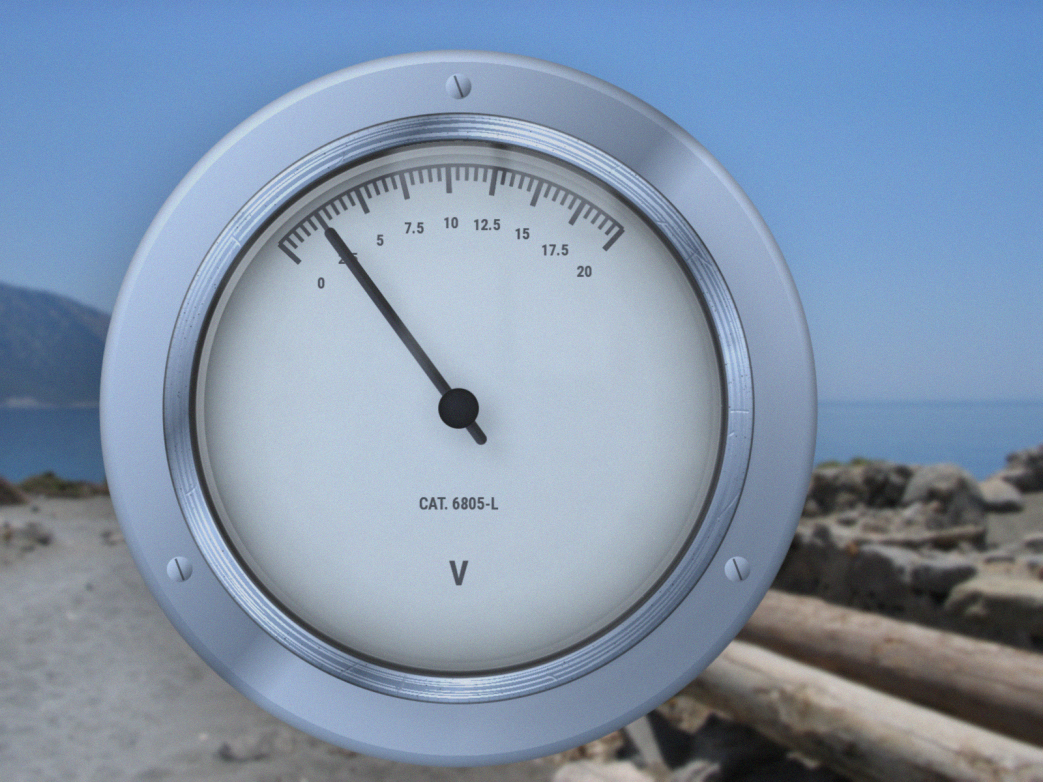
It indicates 2.5
